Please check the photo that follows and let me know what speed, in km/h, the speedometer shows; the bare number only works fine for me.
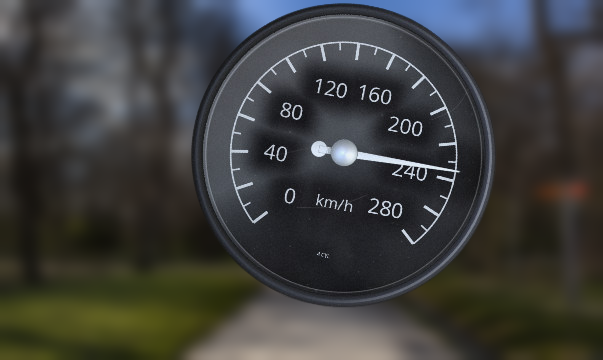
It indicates 235
